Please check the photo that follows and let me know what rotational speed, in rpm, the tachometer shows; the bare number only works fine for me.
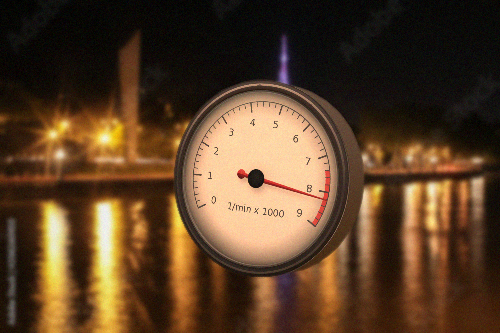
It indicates 8200
